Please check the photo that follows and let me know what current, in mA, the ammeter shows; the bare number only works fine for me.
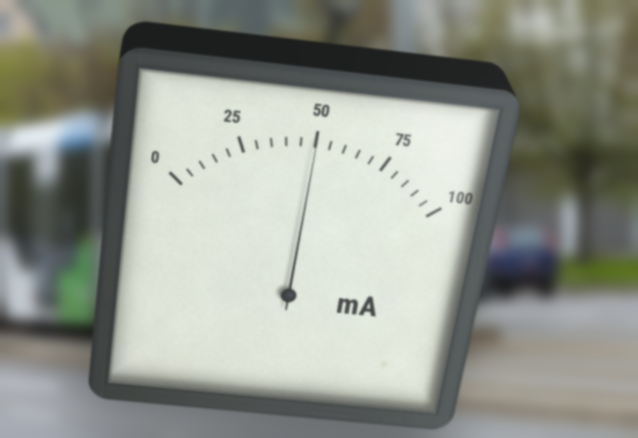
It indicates 50
